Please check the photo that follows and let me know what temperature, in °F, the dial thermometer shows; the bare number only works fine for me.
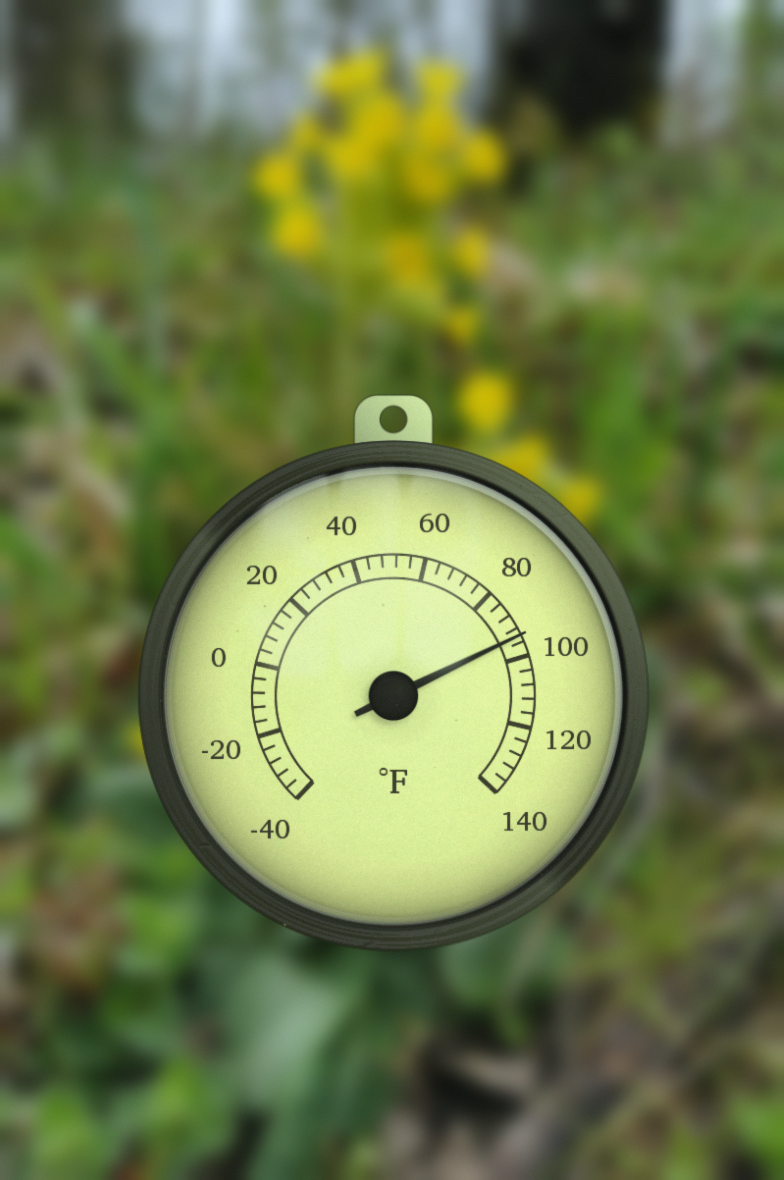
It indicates 94
